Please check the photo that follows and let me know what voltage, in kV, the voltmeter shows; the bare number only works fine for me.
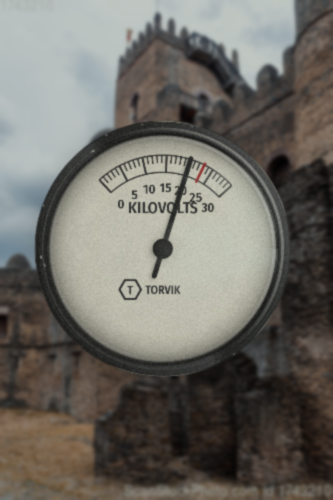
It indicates 20
